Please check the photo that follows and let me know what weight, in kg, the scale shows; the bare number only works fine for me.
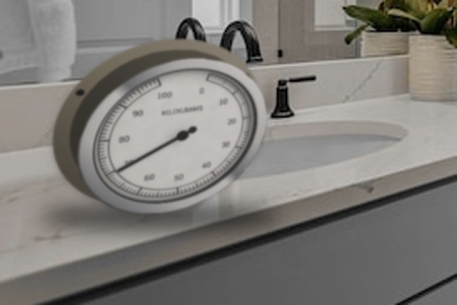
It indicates 70
